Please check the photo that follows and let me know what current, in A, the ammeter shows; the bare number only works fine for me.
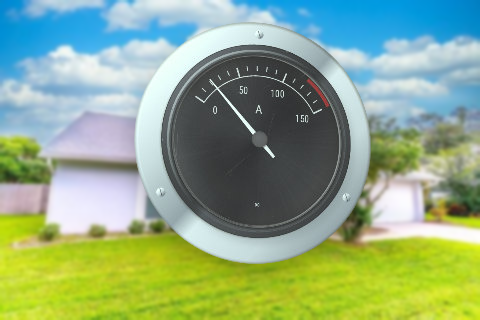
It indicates 20
